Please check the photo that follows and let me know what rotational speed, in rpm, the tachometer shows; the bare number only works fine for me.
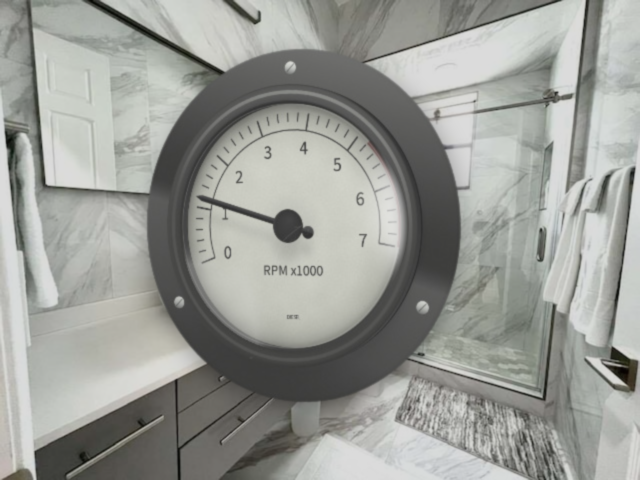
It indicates 1200
